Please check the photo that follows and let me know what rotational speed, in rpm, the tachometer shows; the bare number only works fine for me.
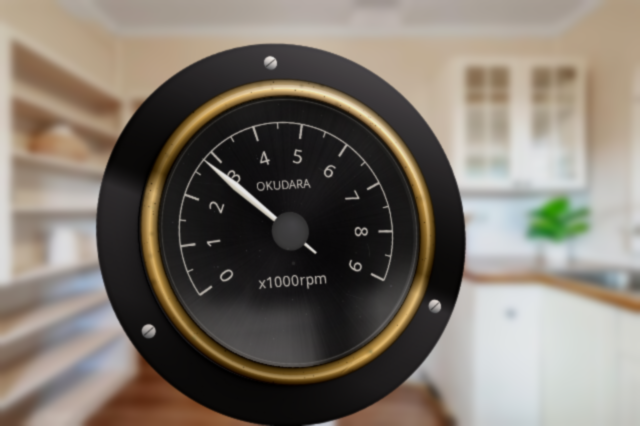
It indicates 2750
